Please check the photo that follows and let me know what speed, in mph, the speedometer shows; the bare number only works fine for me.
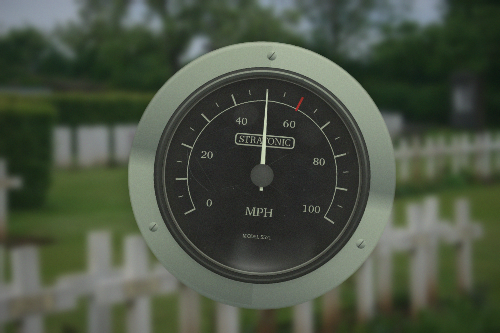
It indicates 50
